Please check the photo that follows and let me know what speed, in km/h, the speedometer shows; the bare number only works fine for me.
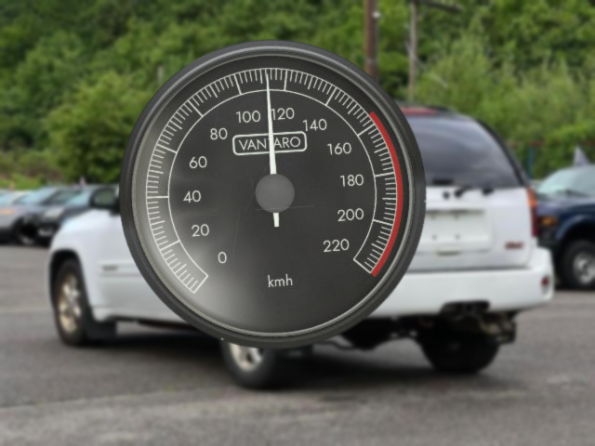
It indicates 112
